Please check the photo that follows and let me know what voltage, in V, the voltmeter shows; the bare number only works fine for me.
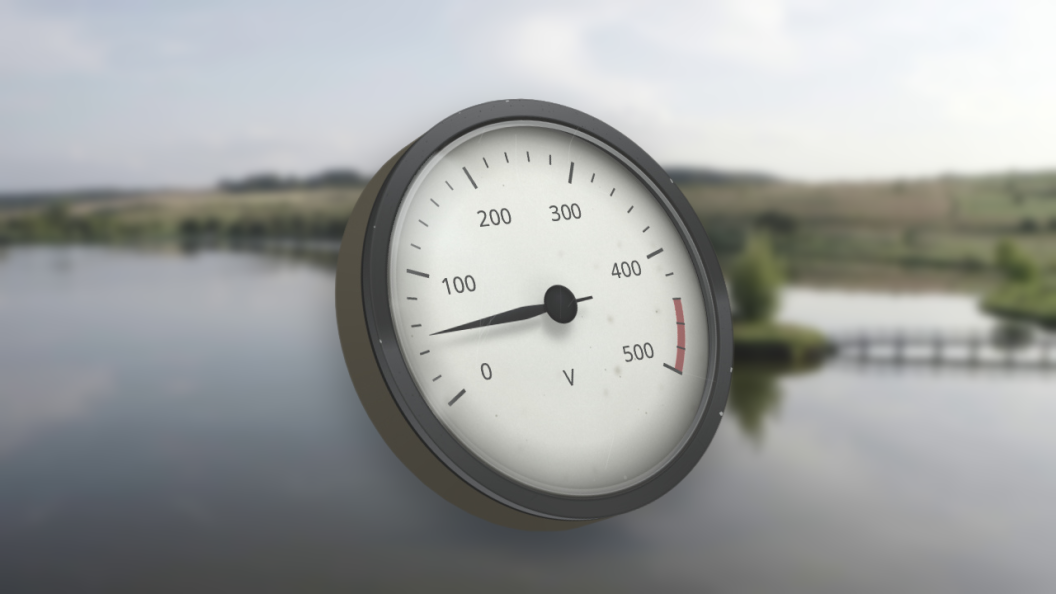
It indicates 50
